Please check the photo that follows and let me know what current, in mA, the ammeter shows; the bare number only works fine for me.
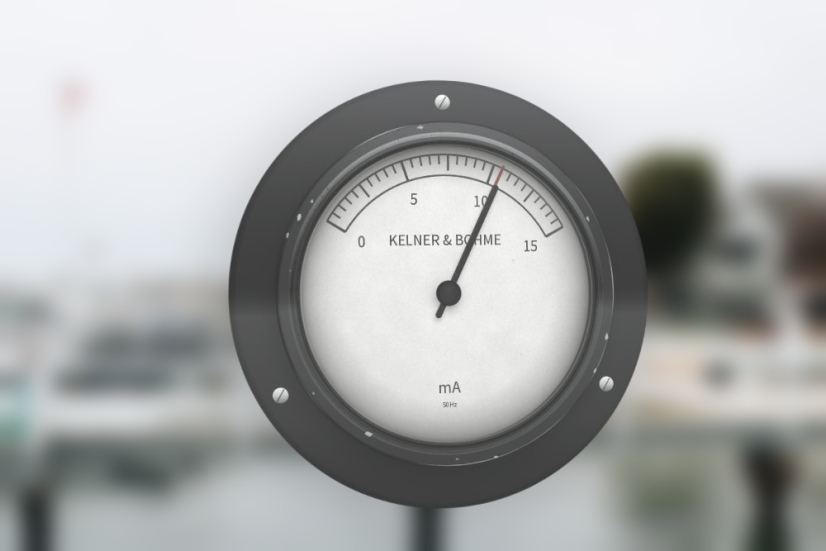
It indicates 10.5
